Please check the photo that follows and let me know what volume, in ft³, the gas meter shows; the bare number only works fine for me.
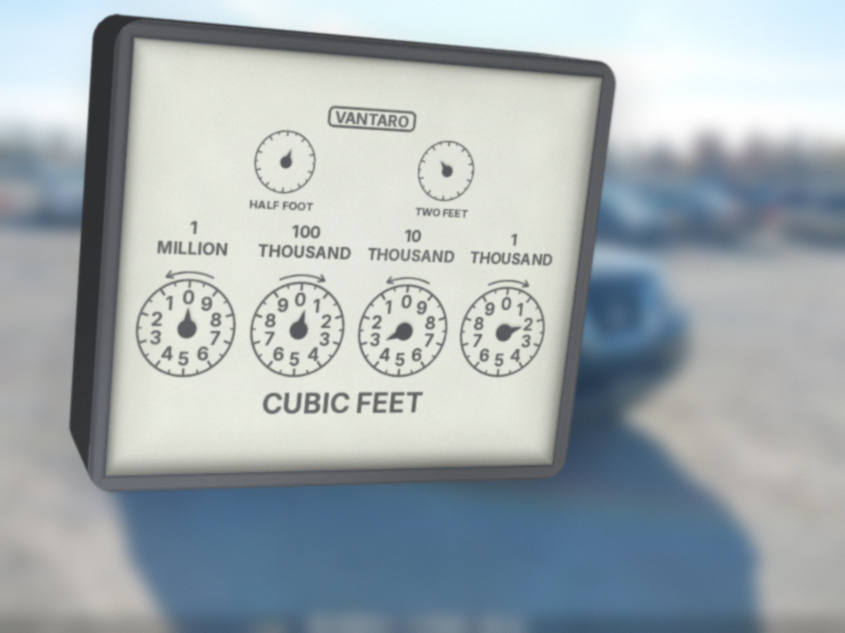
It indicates 3200
